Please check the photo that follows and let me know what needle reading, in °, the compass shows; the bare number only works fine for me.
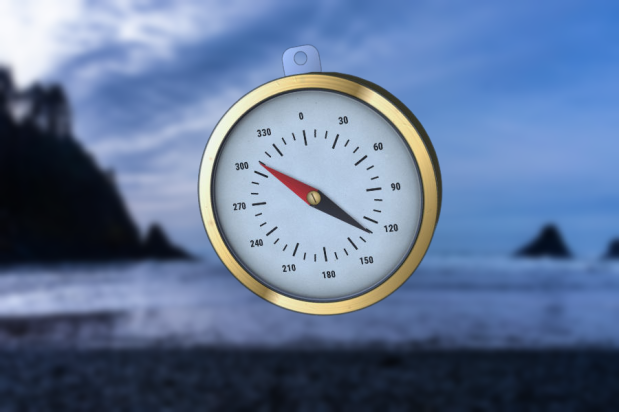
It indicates 310
